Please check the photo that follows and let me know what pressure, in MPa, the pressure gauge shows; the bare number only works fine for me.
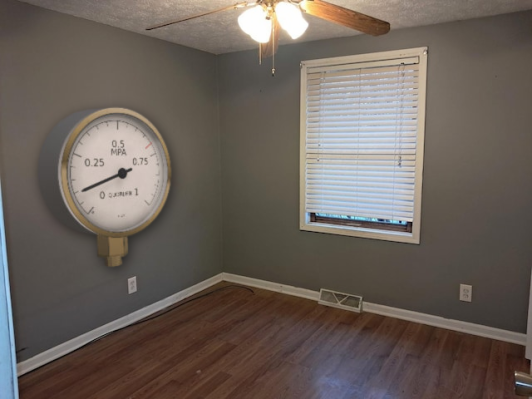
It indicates 0.1
